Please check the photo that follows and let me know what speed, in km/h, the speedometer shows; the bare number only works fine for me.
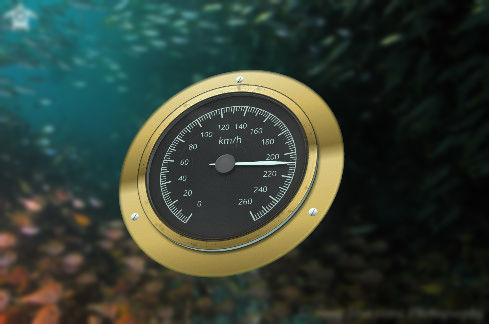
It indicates 210
